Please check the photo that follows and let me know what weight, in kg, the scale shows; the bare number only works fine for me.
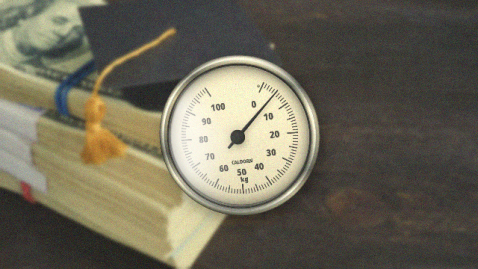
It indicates 5
